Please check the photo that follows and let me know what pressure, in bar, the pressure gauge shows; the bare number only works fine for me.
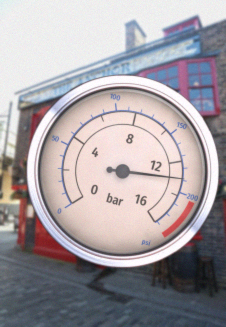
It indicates 13
